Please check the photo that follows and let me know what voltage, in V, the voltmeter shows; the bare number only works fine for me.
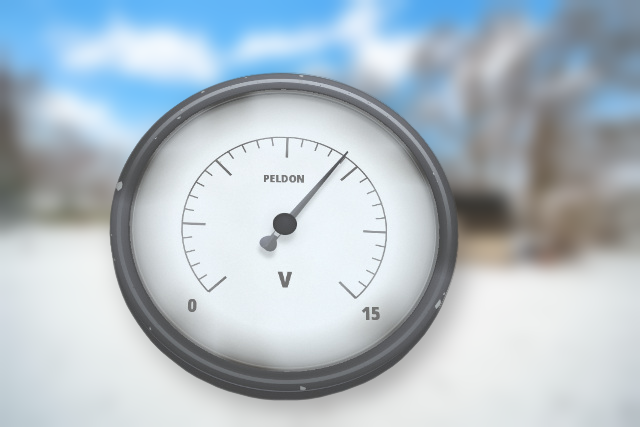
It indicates 9.5
